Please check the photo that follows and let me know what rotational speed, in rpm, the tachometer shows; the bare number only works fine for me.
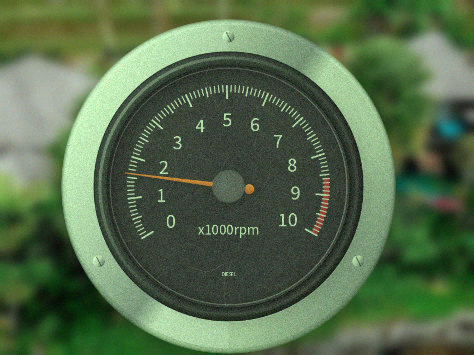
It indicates 1600
